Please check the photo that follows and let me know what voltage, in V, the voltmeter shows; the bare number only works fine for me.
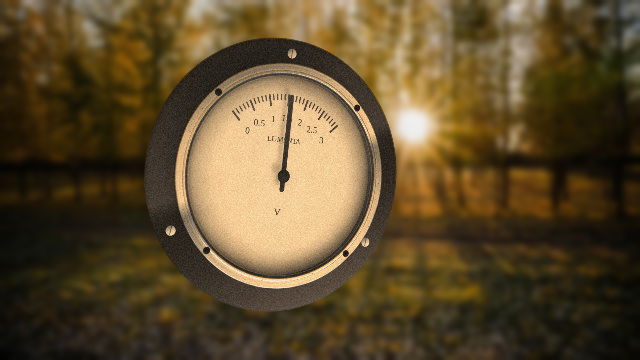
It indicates 1.5
